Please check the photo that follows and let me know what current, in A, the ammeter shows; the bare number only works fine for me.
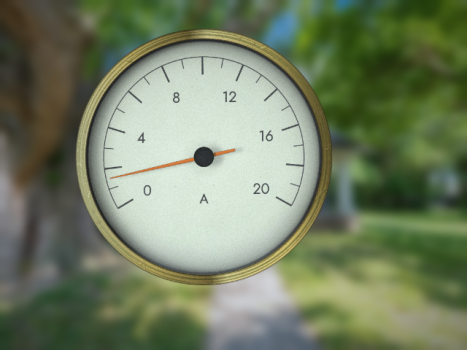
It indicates 1.5
